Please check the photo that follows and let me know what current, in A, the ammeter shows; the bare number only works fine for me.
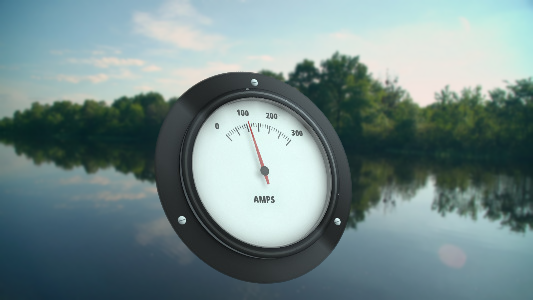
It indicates 100
